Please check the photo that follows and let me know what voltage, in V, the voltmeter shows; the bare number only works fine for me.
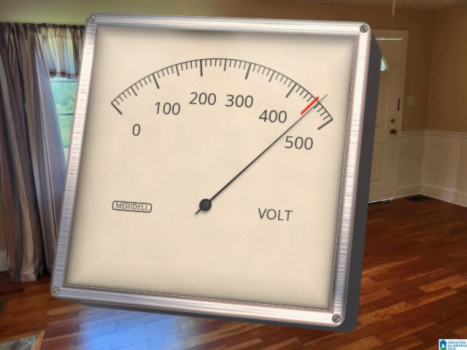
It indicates 460
